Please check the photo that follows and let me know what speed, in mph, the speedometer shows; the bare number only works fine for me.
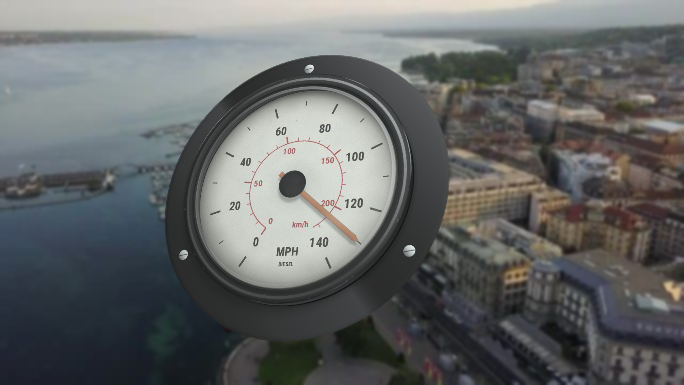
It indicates 130
